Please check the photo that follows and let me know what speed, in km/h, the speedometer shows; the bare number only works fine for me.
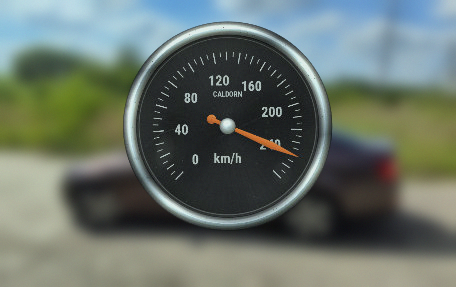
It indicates 240
